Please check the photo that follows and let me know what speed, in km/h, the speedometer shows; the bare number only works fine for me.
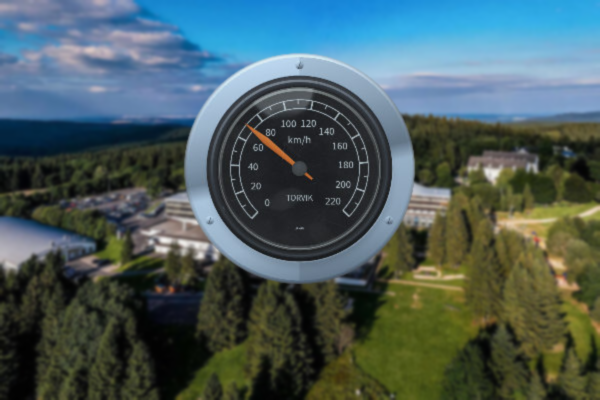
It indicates 70
